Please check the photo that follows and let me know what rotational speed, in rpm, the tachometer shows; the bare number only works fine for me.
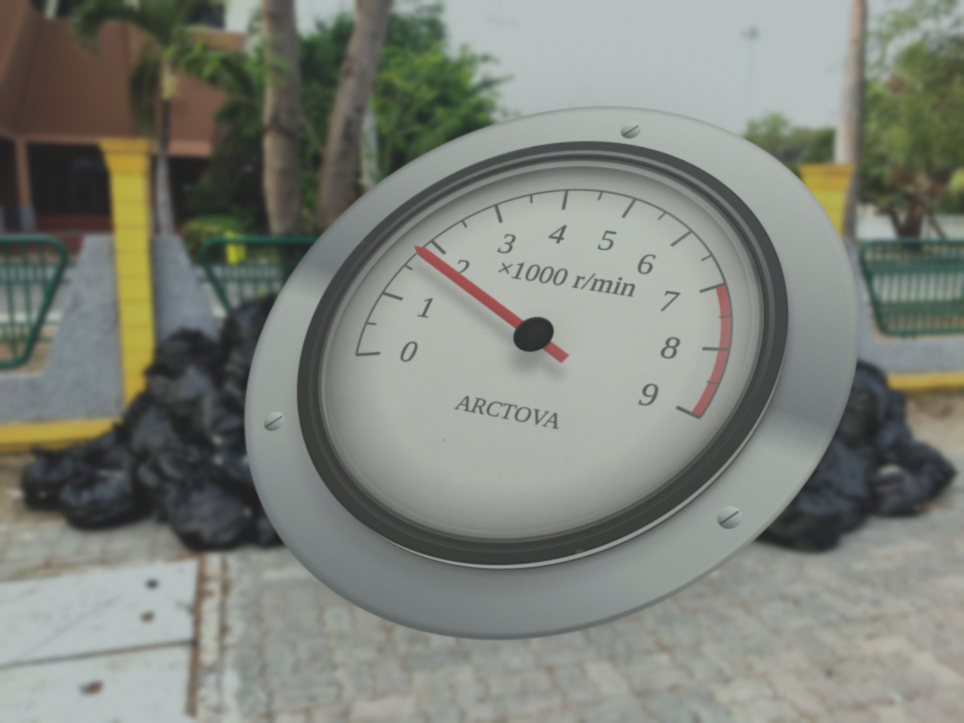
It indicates 1750
